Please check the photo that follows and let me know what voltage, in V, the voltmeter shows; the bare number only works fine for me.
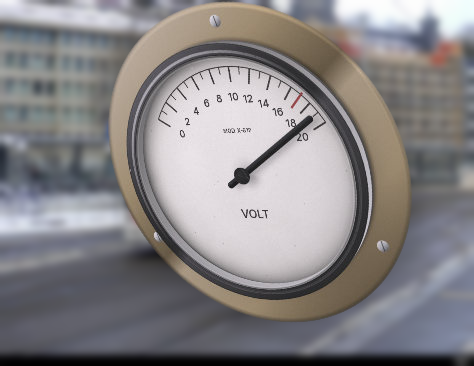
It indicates 19
